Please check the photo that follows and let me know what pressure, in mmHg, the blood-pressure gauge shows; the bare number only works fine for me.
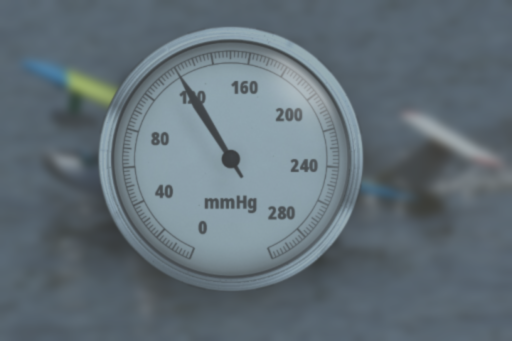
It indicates 120
